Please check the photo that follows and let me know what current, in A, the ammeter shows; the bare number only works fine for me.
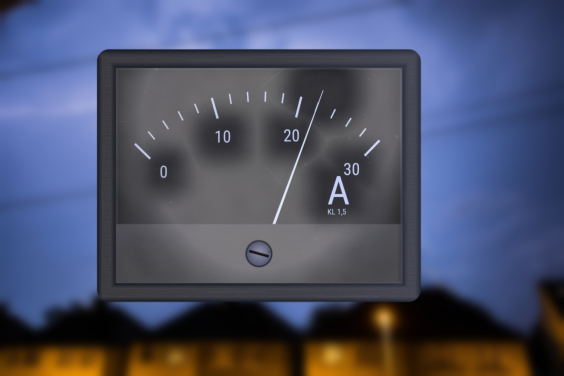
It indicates 22
